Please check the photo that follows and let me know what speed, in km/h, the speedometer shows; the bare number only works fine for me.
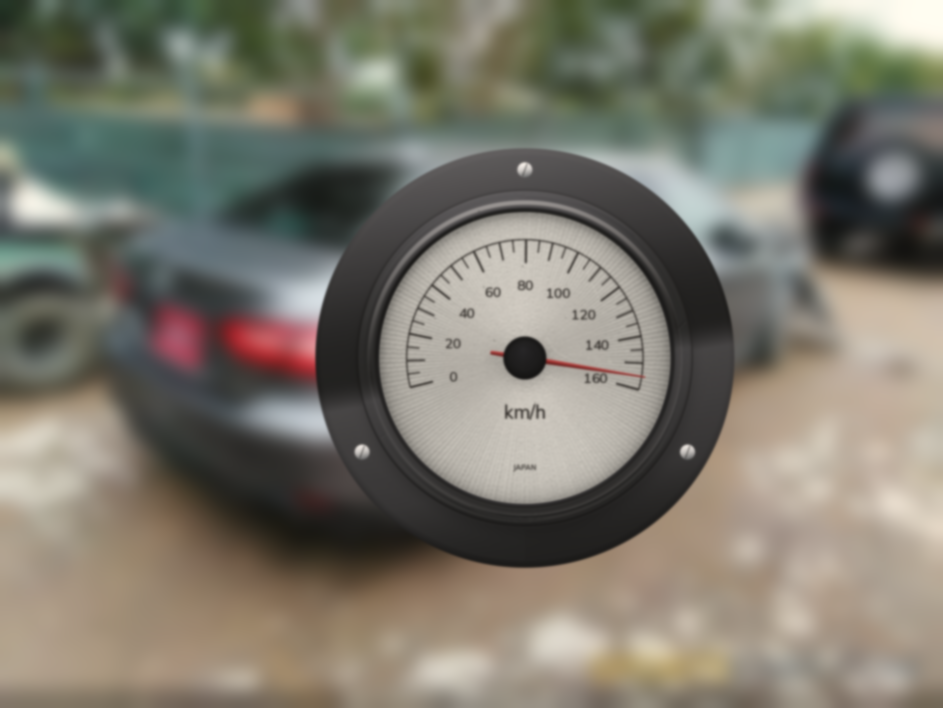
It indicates 155
